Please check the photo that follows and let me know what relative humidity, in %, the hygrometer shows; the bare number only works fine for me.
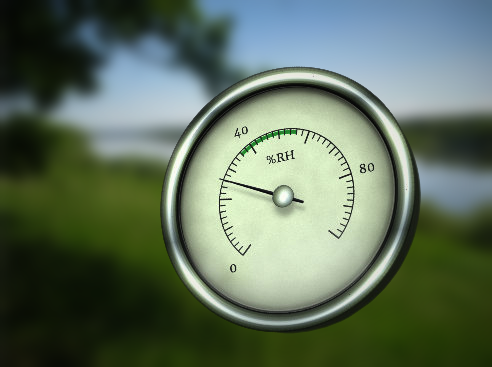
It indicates 26
